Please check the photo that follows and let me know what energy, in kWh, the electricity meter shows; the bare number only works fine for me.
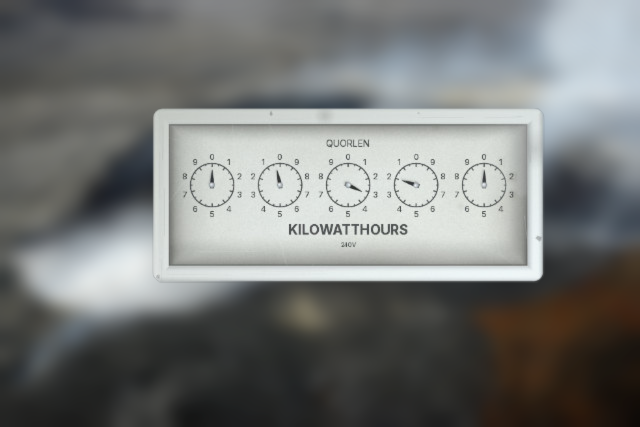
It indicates 320
